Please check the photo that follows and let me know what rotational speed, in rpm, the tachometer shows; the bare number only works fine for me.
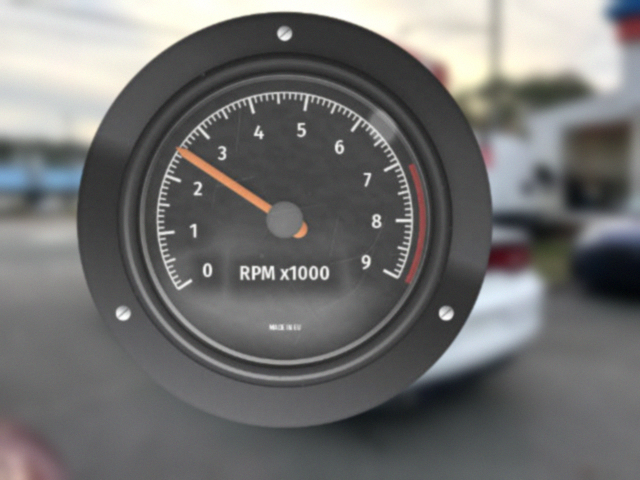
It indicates 2500
